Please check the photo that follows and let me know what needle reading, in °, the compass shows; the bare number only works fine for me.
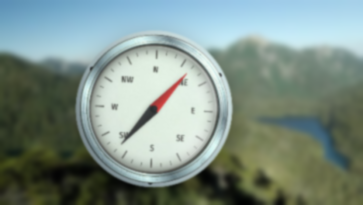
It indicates 40
